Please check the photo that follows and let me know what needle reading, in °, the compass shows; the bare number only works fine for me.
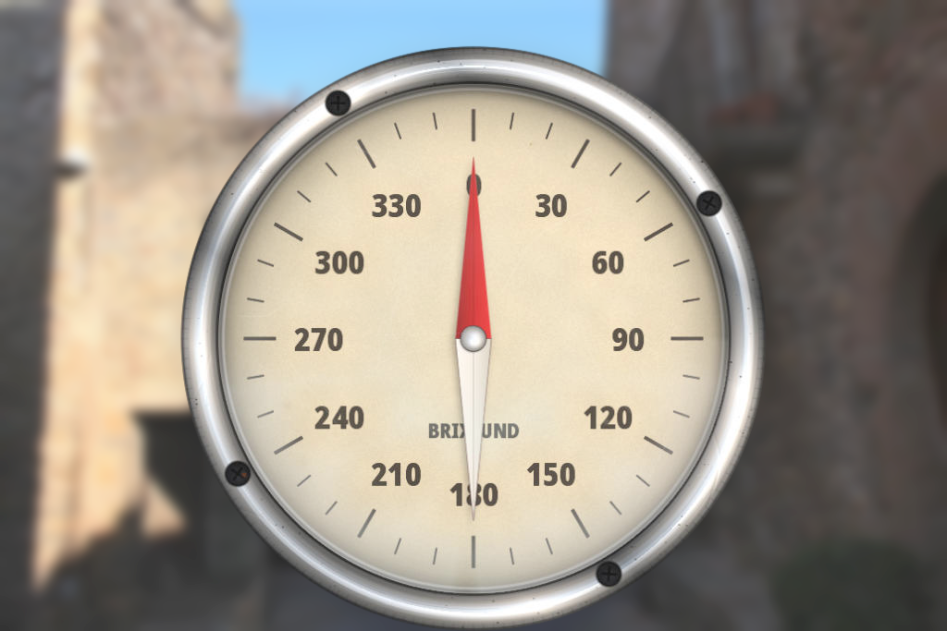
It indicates 0
